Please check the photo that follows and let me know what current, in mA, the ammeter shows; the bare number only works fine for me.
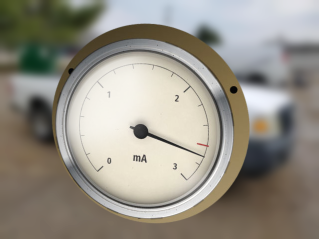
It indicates 2.7
